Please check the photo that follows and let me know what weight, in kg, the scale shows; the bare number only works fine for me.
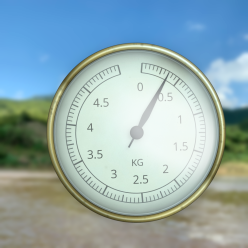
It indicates 0.35
